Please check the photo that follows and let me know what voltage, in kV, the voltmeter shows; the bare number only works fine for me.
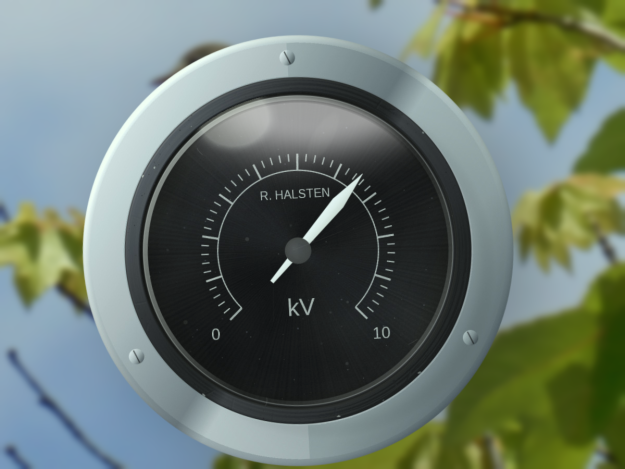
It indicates 6.5
